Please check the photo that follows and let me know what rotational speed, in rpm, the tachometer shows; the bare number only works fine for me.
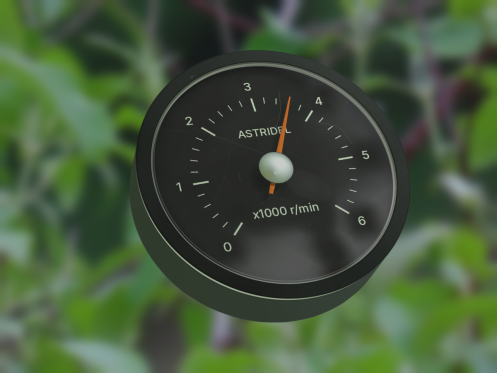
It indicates 3600
